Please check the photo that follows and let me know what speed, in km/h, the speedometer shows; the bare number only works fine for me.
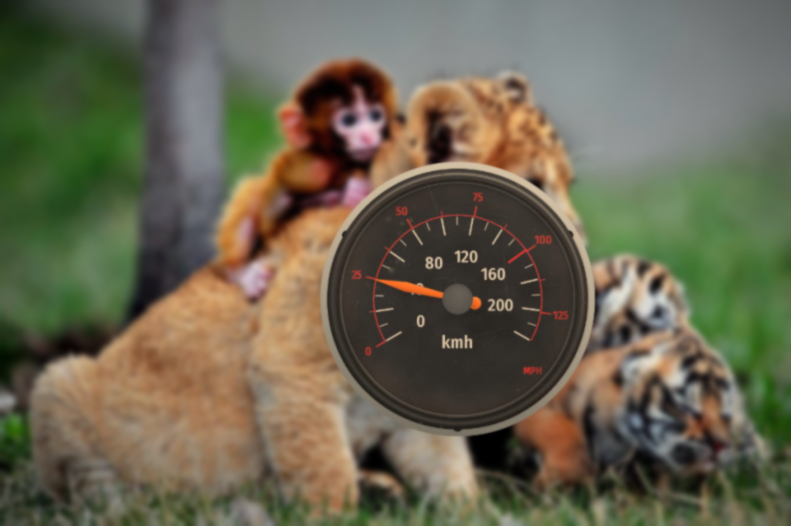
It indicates 40
